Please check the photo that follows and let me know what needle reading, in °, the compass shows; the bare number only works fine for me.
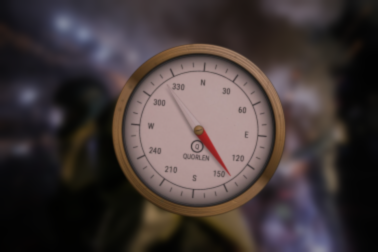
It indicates 140
